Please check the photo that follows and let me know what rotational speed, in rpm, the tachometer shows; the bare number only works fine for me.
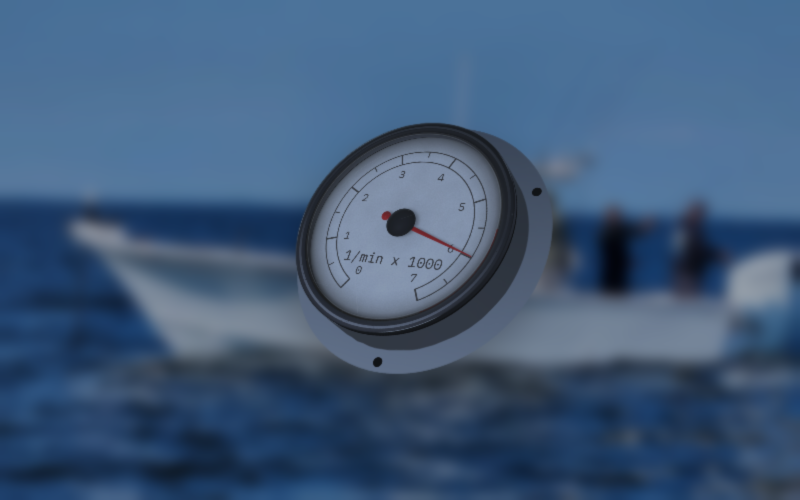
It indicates 6000
